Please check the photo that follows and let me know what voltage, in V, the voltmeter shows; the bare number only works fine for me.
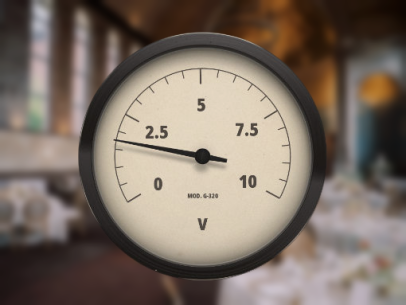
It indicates 1.75
